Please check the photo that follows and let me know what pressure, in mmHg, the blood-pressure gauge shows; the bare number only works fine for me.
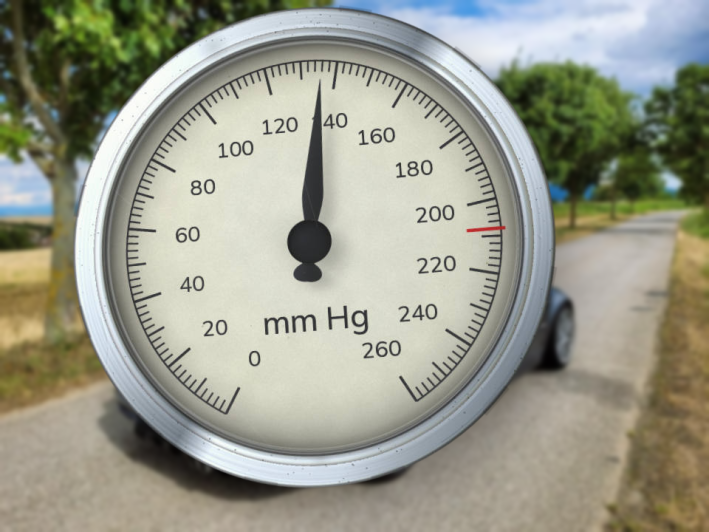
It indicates 136
